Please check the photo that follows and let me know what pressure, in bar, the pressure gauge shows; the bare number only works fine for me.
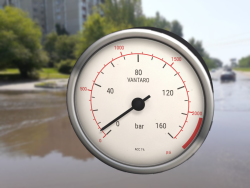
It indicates 5
